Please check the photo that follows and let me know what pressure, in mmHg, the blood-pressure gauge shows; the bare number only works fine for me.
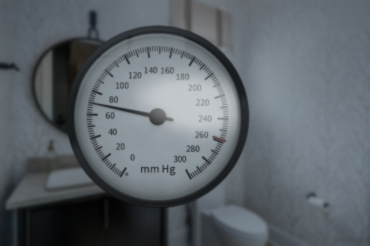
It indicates 70
